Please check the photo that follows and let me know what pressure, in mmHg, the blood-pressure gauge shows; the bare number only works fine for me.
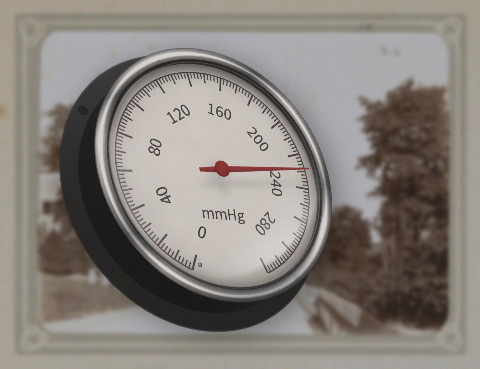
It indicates 230
